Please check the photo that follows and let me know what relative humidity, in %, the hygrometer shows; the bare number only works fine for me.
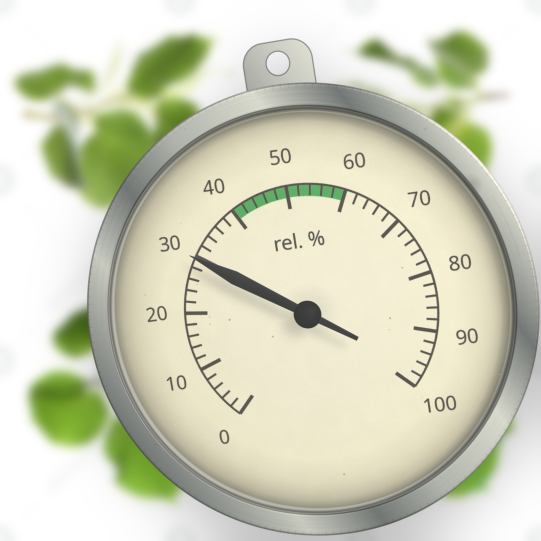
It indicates 30
